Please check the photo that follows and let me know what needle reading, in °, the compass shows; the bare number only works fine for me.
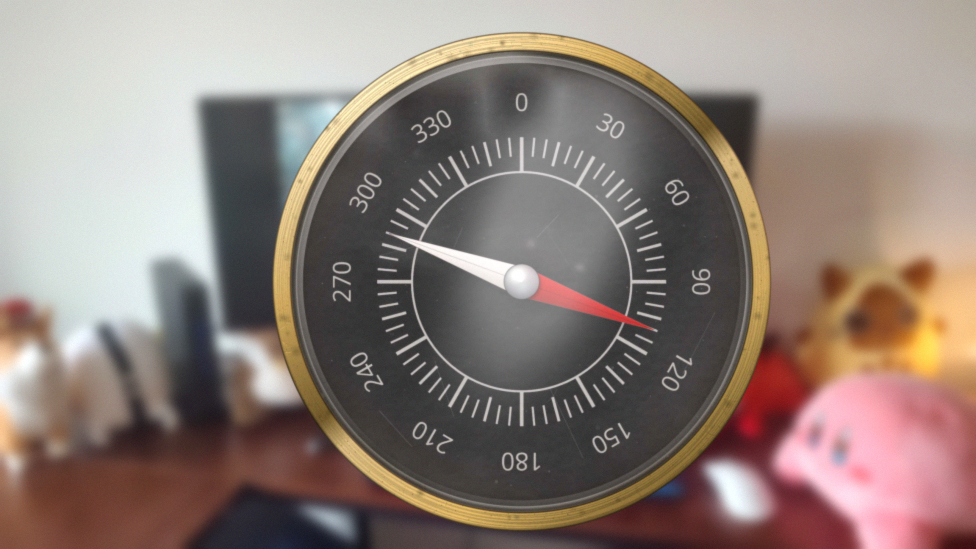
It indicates 110
